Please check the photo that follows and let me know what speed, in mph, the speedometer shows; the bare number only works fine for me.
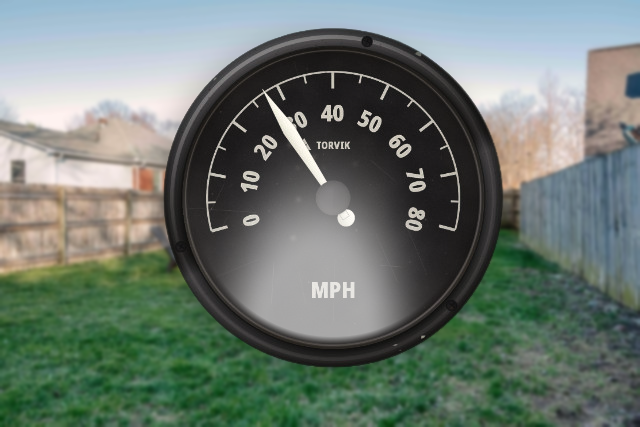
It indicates 27.5
